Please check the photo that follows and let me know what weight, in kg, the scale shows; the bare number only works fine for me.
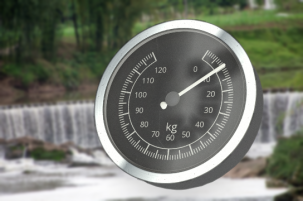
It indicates 10
